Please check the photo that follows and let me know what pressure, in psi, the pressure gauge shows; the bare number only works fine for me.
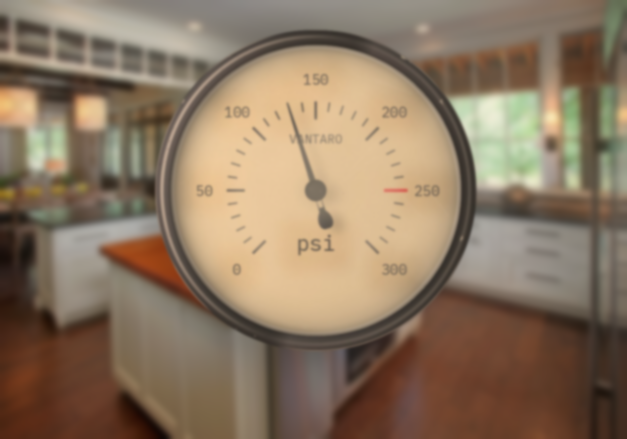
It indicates 130
